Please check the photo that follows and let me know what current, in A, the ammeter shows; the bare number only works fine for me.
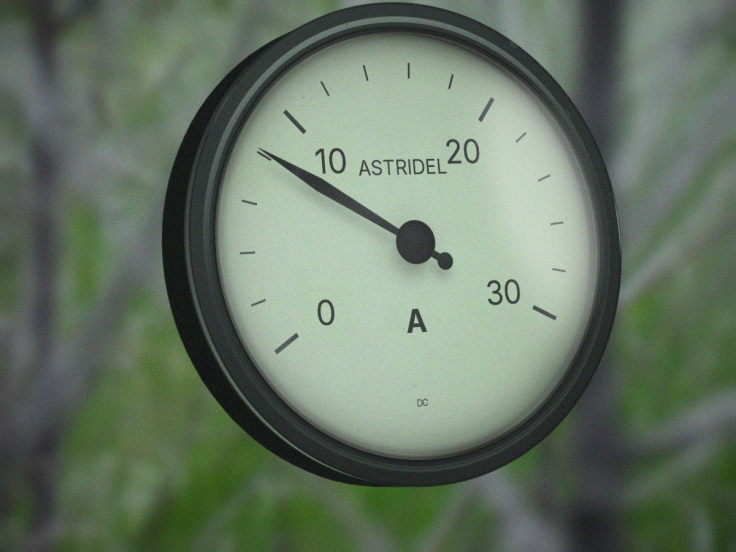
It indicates 8
